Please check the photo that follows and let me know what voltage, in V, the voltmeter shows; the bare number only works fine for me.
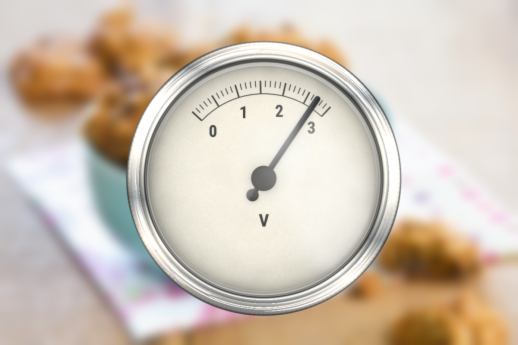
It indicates 2.7
